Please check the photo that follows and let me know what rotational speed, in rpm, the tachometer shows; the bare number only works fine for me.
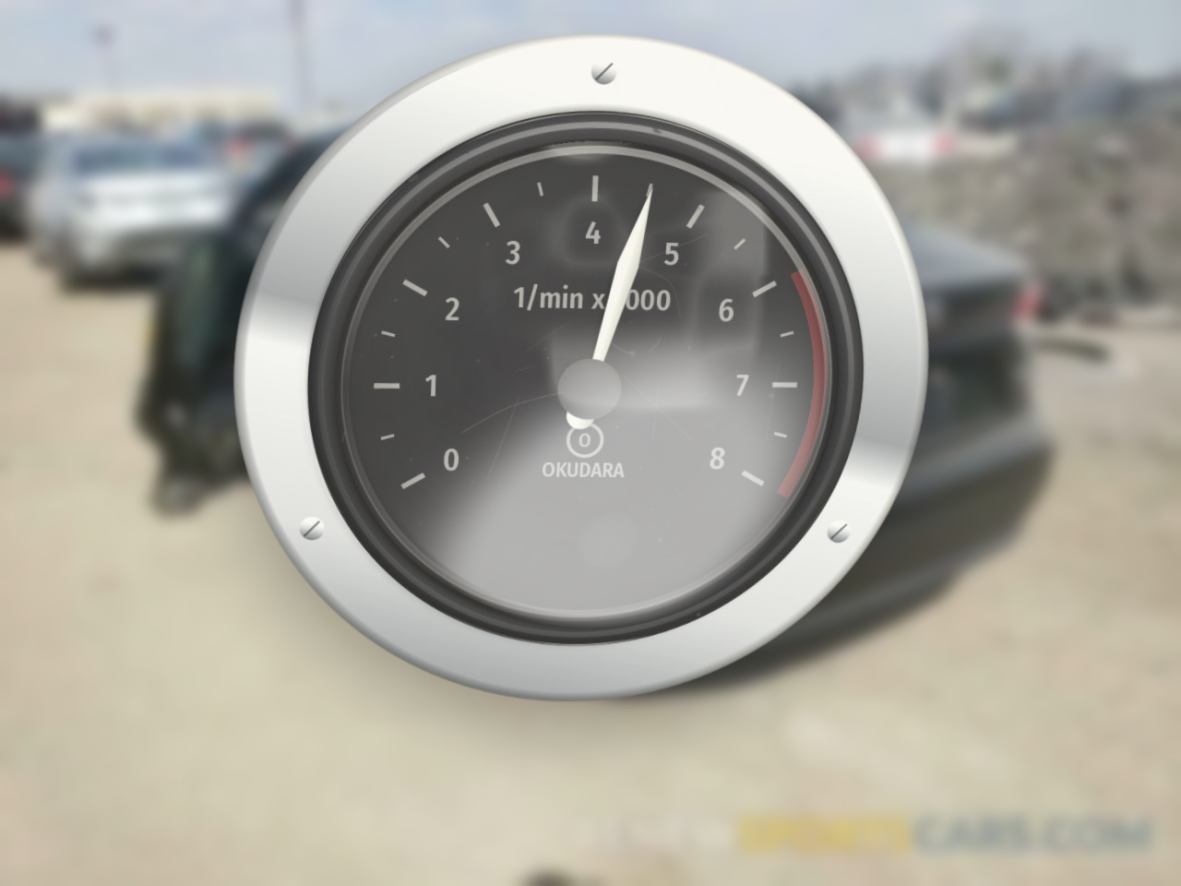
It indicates 4500
